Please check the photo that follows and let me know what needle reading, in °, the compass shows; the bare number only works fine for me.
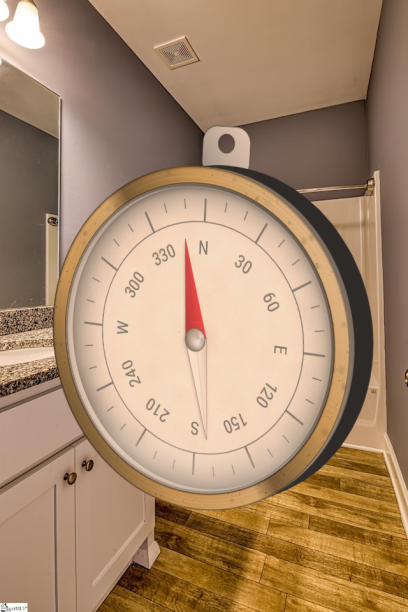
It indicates 350
